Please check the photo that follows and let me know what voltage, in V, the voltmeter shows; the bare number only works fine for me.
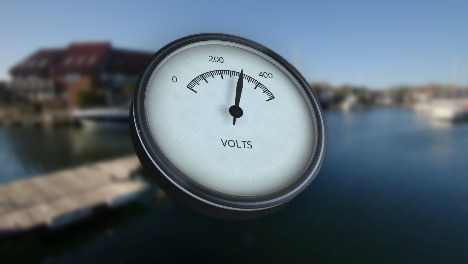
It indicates 300
